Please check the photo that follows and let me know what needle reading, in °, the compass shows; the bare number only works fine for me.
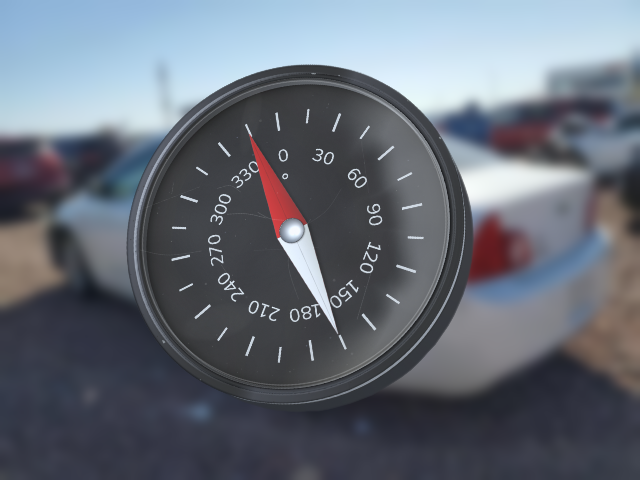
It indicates 345
